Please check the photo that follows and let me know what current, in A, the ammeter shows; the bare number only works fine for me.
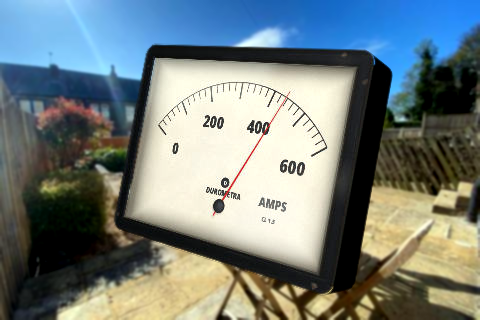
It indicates 440
